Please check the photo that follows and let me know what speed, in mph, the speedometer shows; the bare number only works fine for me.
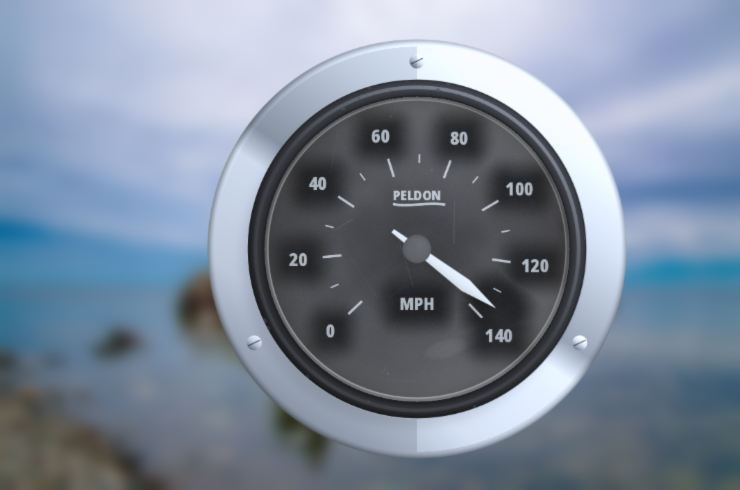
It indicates 135
